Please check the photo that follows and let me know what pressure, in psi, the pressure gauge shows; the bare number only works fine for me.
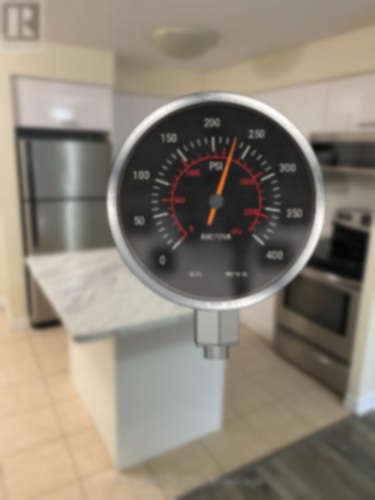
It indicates 230
